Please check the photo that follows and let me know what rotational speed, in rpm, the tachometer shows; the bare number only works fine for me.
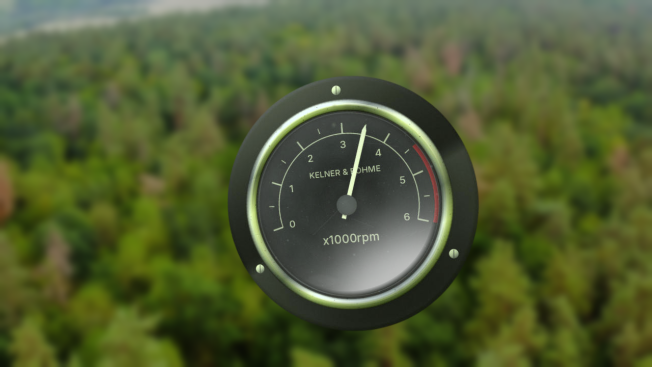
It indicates 3500
